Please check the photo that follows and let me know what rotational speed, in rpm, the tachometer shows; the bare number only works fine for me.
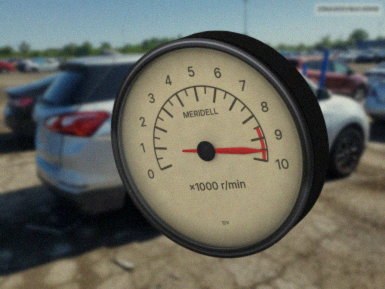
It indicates 9500
